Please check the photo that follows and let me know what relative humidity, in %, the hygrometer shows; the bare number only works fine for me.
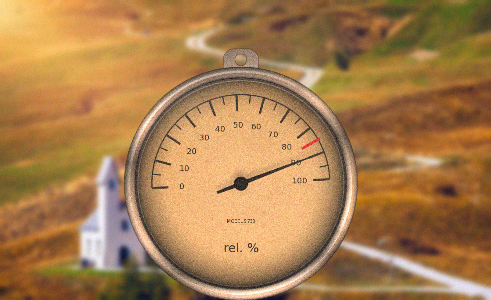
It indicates 90
